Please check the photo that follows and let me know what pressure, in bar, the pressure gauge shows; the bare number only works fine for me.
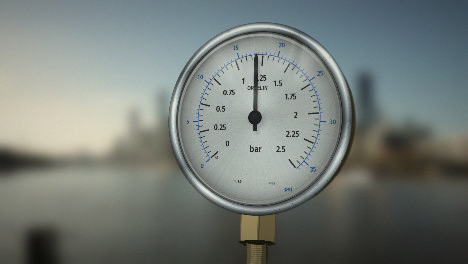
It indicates 1.2
